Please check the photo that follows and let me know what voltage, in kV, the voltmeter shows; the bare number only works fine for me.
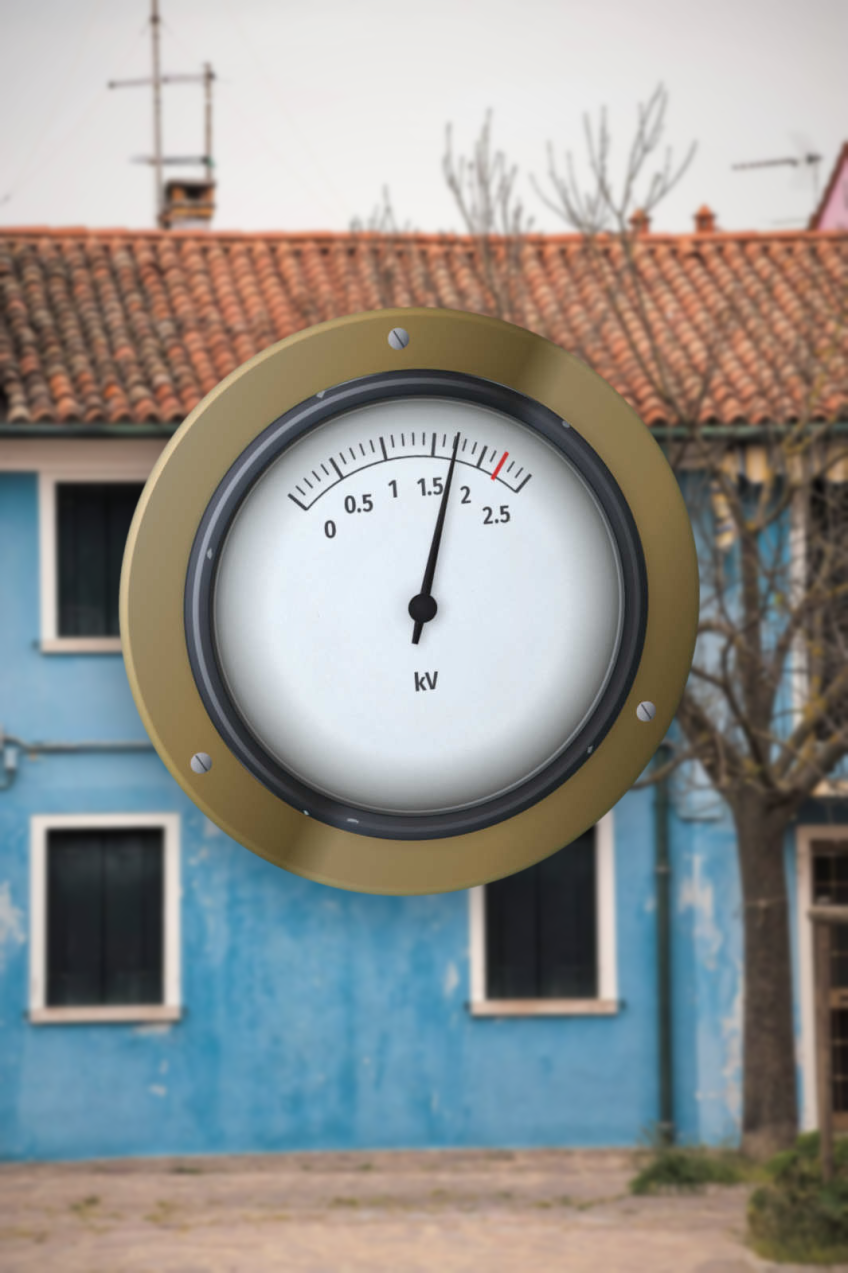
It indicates 1.7
